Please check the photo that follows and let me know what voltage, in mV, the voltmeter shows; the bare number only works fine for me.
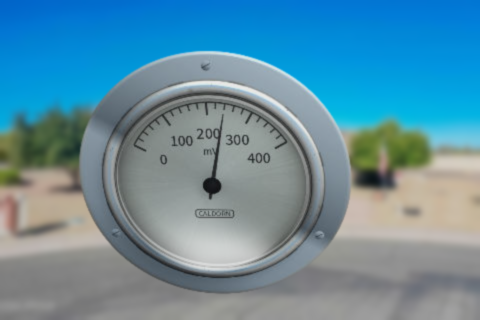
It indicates 240
